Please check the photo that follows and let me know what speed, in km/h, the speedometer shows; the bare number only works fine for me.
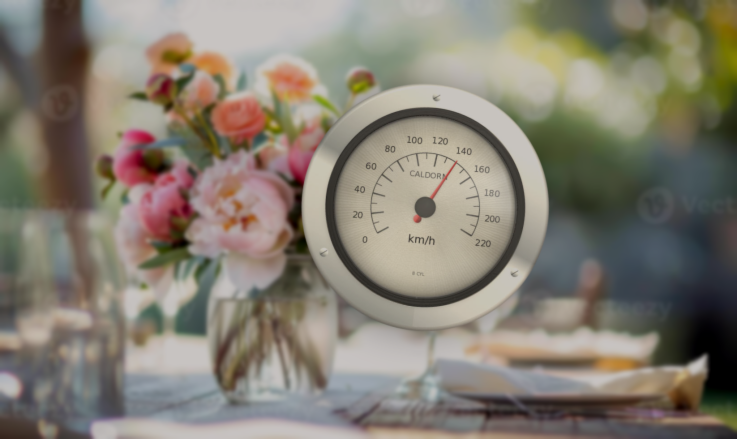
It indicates 140
